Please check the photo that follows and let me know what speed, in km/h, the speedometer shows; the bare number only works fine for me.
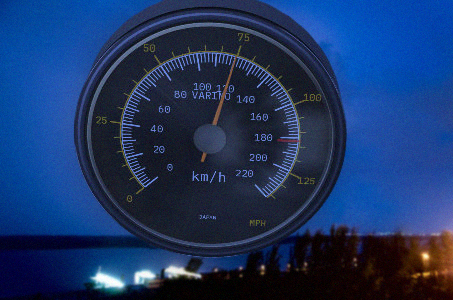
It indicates 120
